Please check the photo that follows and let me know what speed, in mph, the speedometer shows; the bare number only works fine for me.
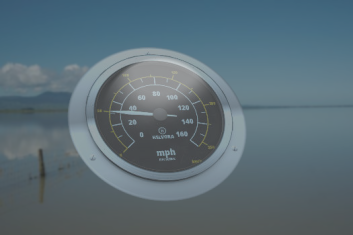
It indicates 30
